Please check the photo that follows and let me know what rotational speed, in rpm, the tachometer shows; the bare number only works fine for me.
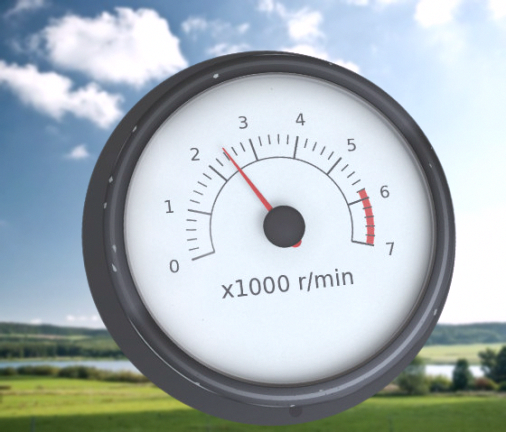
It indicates 2400
